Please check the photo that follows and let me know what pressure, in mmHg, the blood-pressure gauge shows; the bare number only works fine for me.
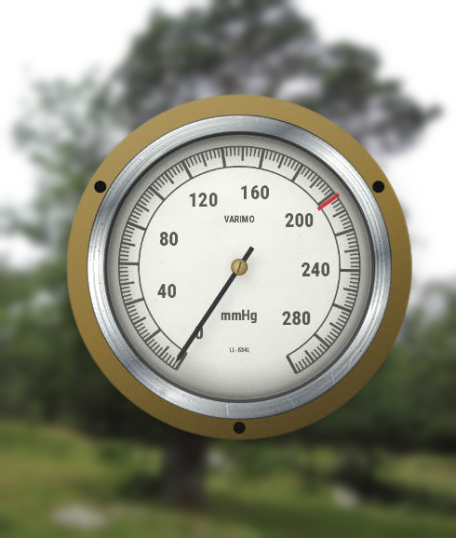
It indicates 2
